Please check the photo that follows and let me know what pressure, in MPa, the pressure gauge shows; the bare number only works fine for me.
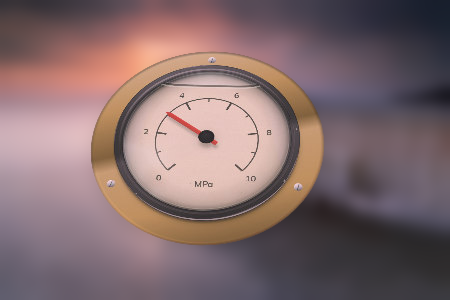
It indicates 3
